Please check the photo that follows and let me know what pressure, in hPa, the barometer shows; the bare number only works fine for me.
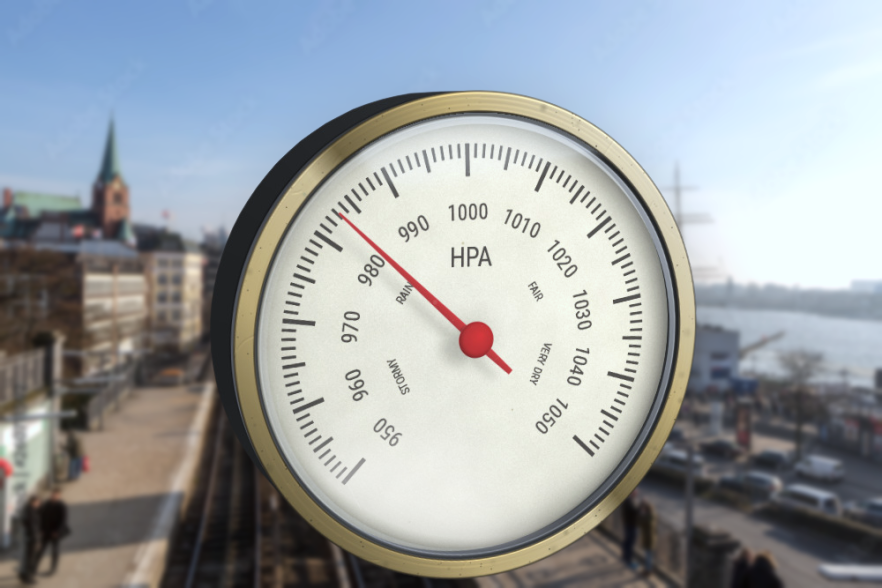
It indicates 983
